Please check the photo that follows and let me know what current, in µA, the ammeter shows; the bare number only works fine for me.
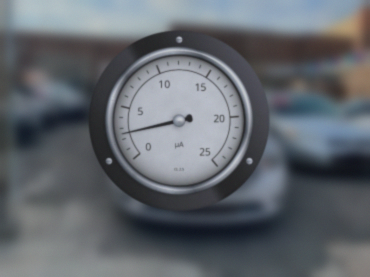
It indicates 2.5
